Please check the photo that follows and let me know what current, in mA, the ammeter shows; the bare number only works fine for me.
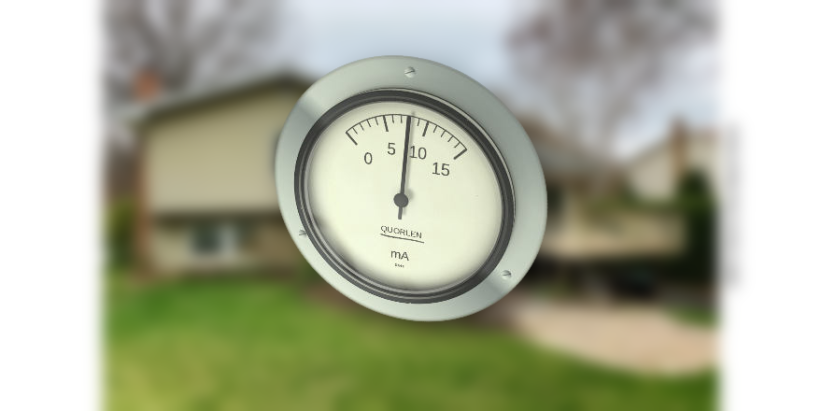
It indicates 8
